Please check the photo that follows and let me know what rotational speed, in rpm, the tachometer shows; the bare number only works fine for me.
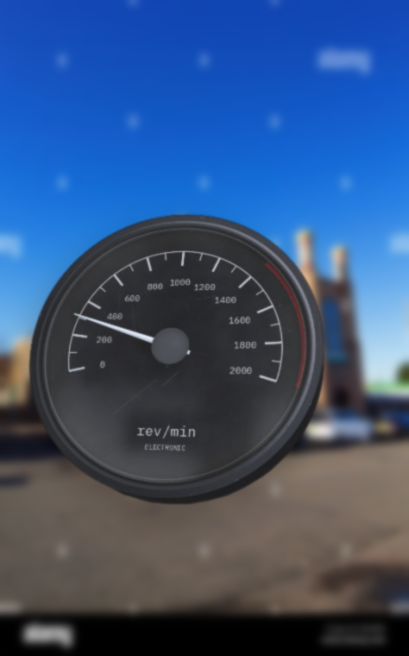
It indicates 300
